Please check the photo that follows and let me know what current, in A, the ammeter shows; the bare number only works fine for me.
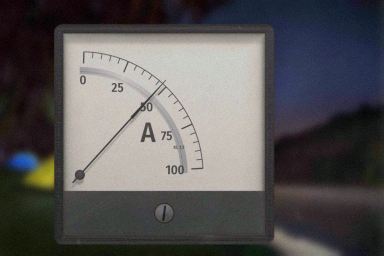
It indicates 47.5
